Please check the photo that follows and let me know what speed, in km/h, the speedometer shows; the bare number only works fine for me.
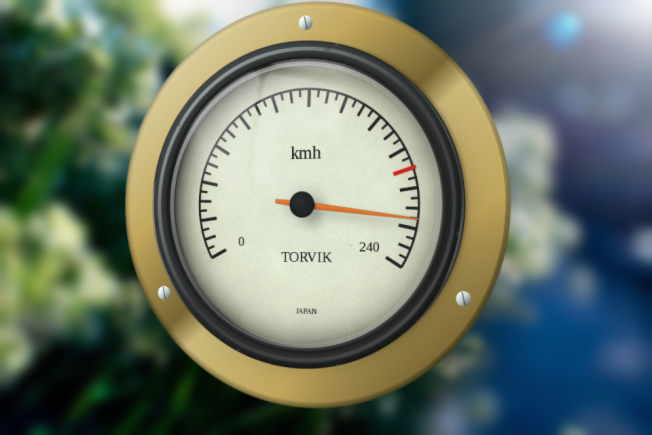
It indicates 215
